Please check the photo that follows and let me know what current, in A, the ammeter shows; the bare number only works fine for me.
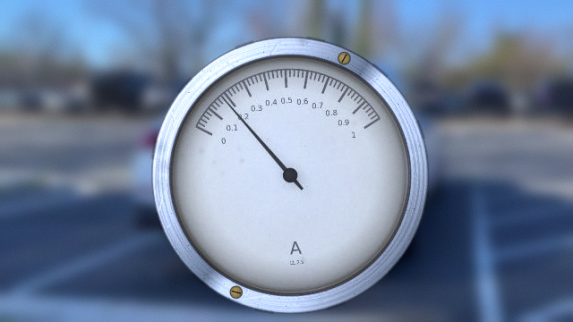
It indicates 0.18
